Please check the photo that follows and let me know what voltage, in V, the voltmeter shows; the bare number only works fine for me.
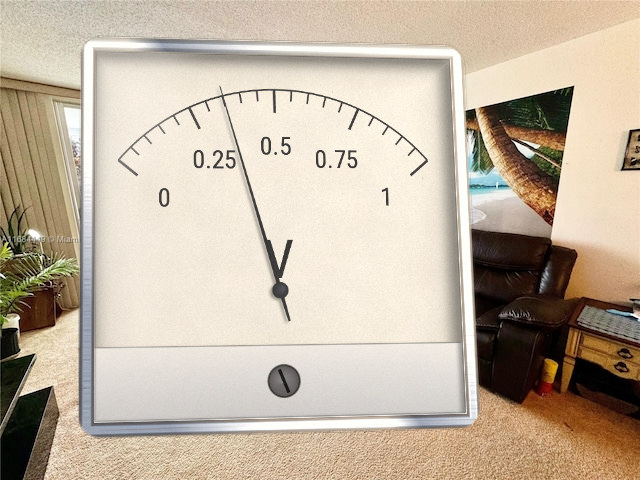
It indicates 0.35
